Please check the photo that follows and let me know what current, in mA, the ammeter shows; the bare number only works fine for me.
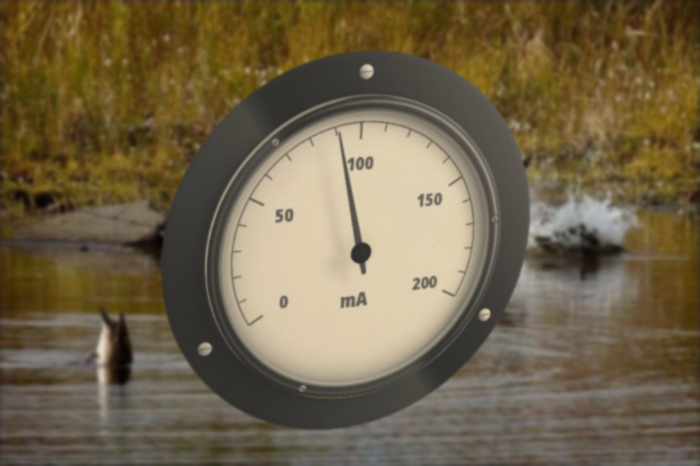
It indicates 90
